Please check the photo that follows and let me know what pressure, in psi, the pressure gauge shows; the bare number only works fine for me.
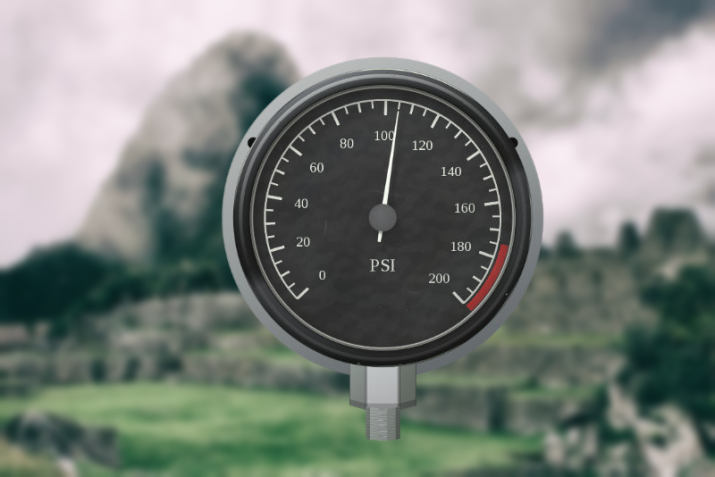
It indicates 105
